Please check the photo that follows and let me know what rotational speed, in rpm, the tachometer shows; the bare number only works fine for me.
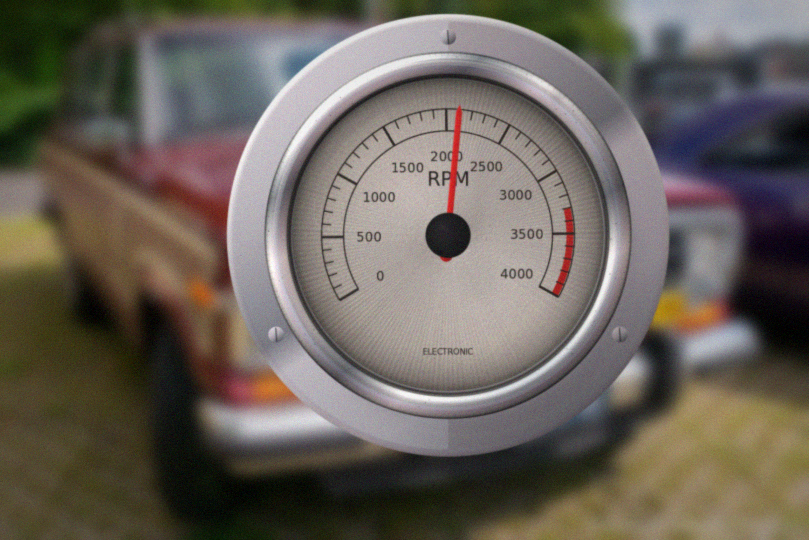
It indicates 2100
